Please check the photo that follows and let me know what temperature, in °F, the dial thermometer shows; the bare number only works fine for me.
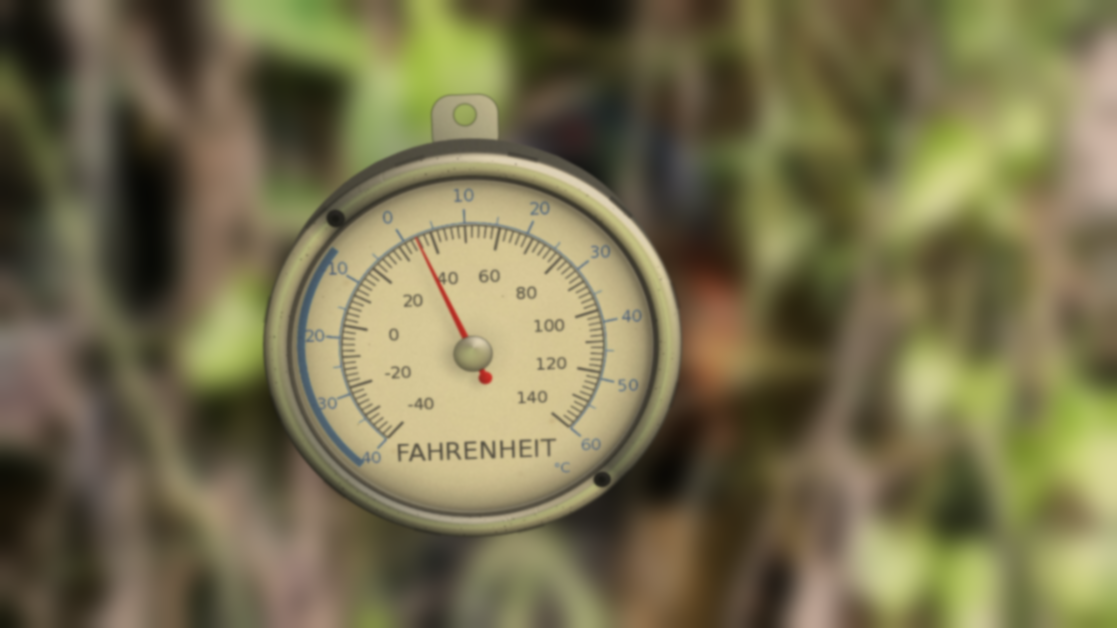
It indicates 36
